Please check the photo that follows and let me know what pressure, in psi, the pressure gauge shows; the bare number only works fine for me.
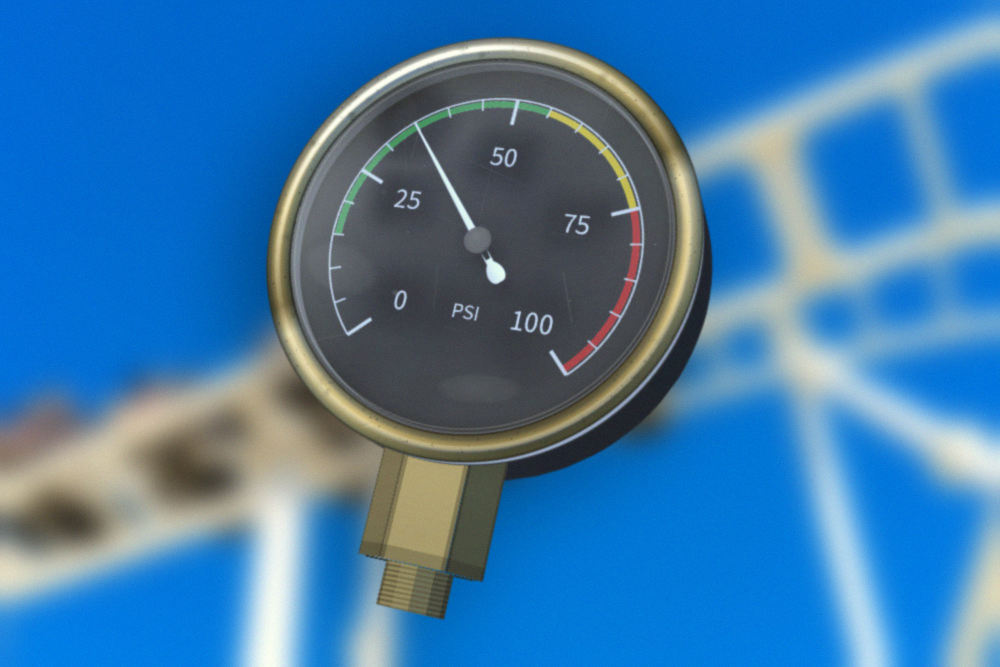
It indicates 35
